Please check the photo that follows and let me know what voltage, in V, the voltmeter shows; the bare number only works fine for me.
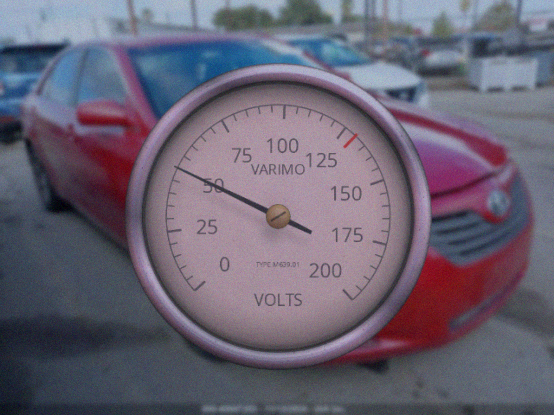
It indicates 50
